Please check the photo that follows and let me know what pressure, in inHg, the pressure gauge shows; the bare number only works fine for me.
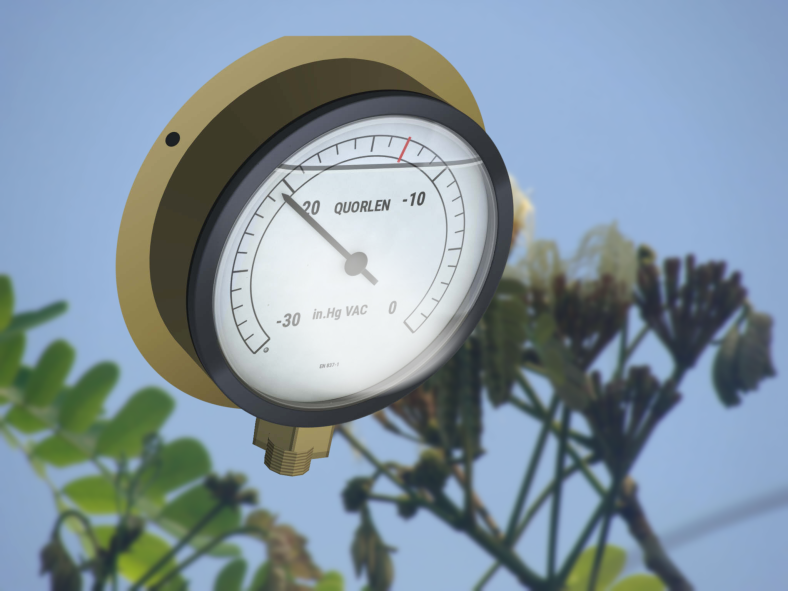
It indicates -20.5
